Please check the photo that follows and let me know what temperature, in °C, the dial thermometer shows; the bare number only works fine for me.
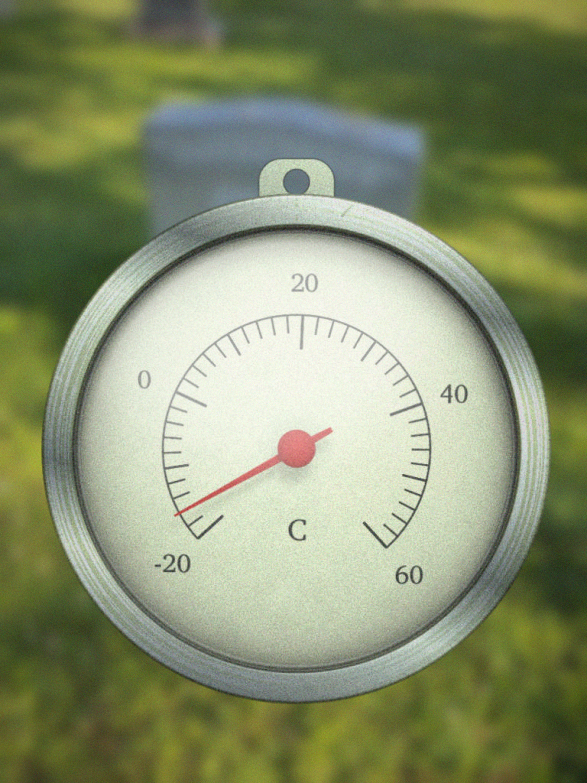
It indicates -16
